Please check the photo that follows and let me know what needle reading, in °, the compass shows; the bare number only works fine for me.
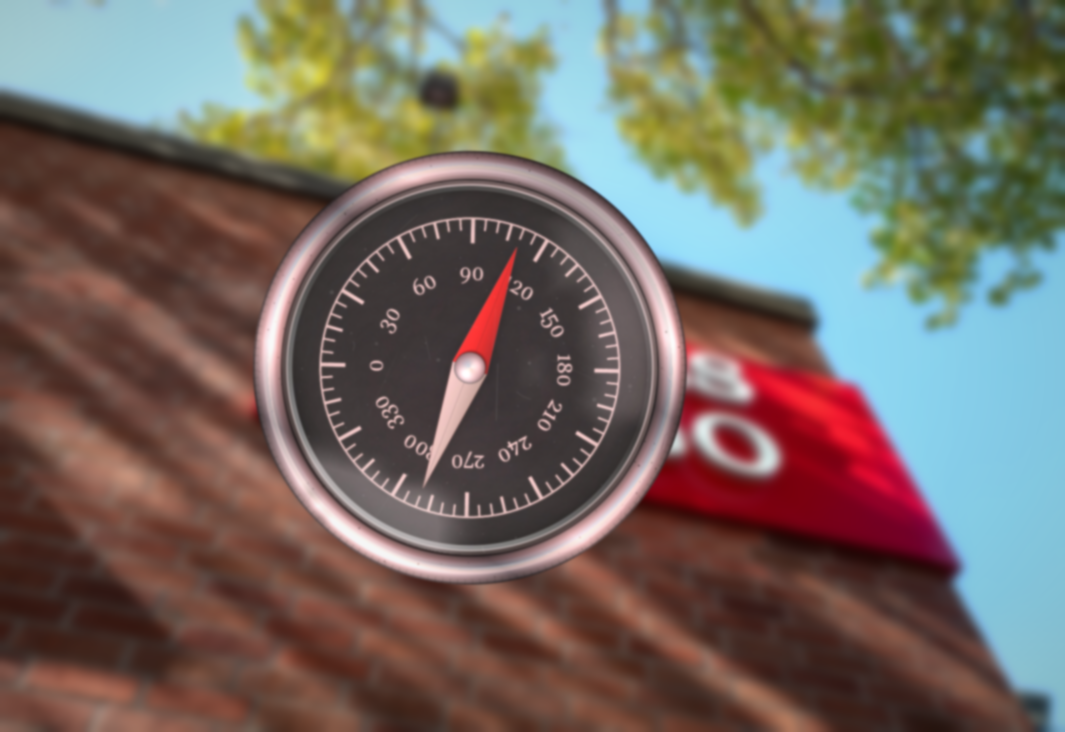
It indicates 110
